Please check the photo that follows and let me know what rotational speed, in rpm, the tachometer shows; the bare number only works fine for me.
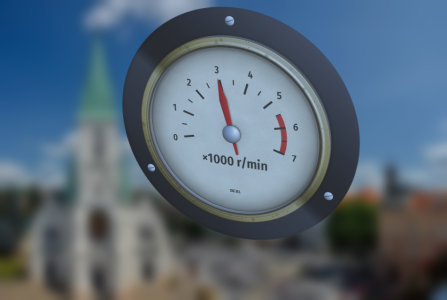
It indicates 3000
